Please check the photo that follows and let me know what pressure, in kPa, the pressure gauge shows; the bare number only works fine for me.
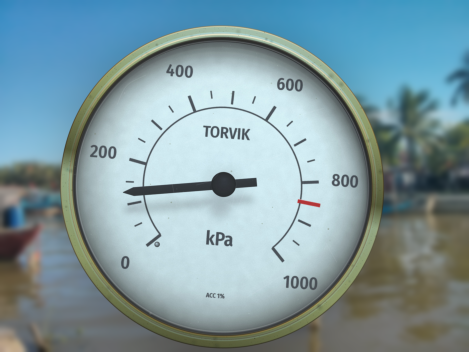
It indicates 125
